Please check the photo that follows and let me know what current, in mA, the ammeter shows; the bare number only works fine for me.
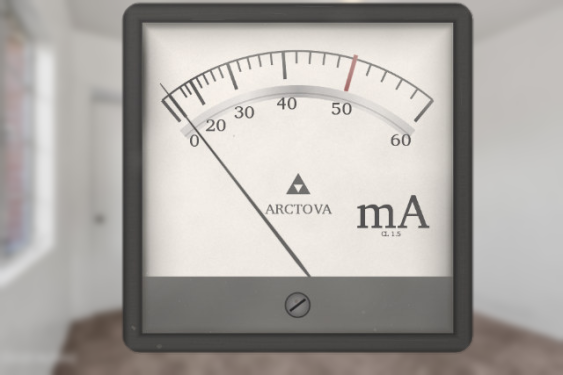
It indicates 10
